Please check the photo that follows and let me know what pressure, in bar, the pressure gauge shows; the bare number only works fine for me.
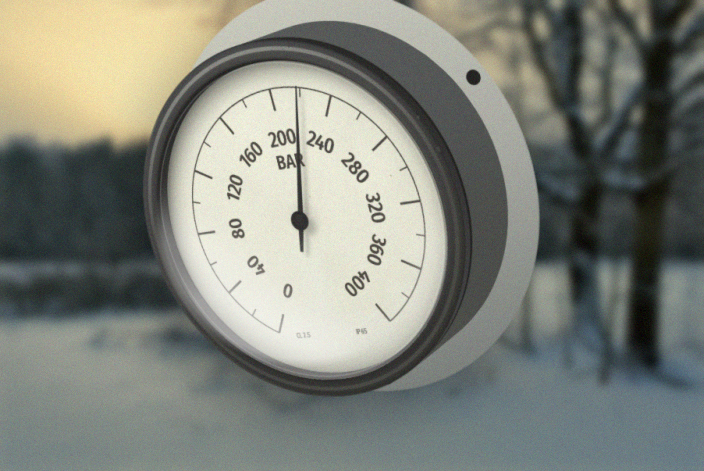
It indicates 220
